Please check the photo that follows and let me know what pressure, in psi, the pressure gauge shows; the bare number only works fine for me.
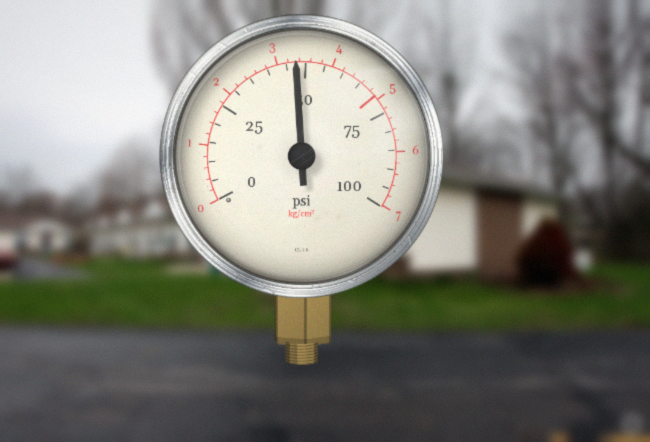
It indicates 47.5
